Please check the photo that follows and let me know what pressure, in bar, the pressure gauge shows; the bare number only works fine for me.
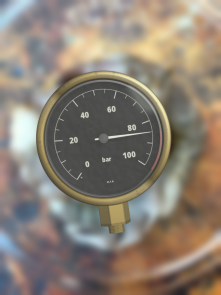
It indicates 85
